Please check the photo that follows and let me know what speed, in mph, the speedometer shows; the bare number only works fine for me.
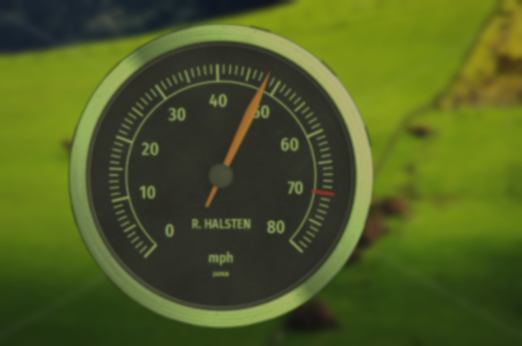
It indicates 48
